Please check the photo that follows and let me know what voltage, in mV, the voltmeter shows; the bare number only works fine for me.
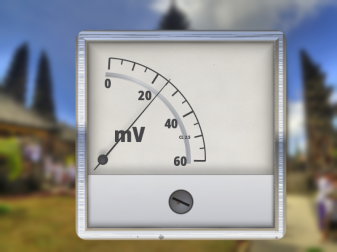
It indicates 25
